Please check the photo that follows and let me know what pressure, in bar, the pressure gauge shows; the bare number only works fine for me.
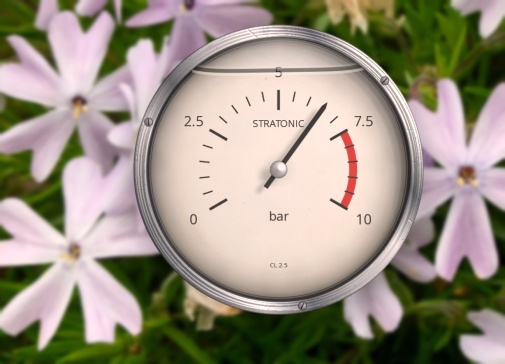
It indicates 6.5
